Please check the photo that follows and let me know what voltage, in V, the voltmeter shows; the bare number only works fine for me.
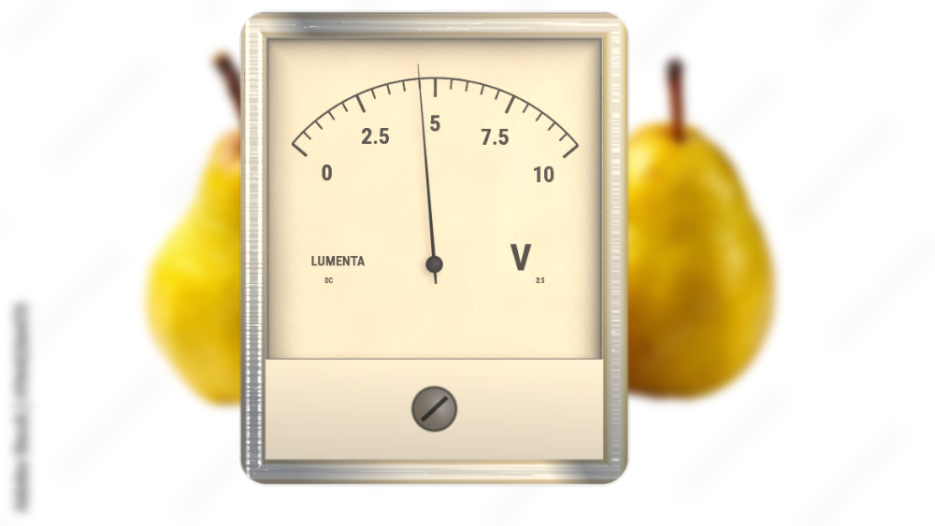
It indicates 4.5
